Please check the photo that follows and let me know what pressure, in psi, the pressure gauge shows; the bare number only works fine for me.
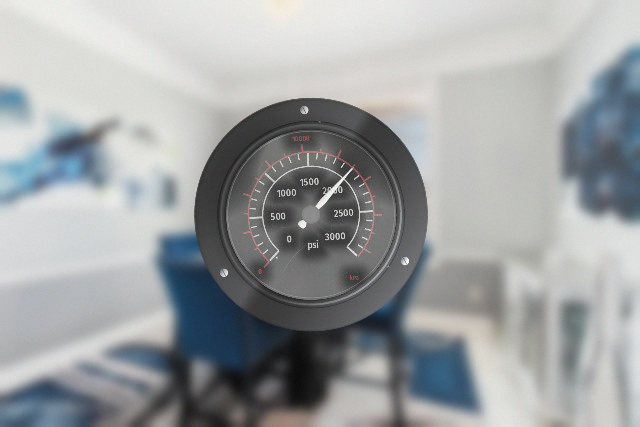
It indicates 2000
